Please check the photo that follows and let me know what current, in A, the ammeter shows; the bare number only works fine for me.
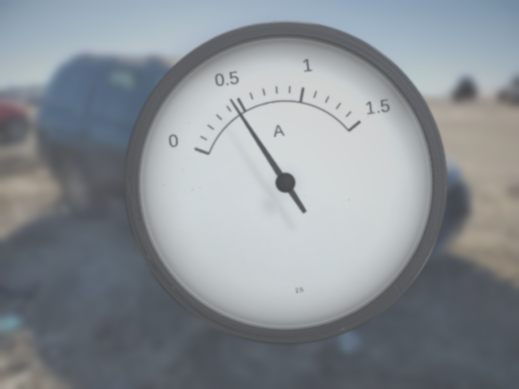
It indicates 0.45
